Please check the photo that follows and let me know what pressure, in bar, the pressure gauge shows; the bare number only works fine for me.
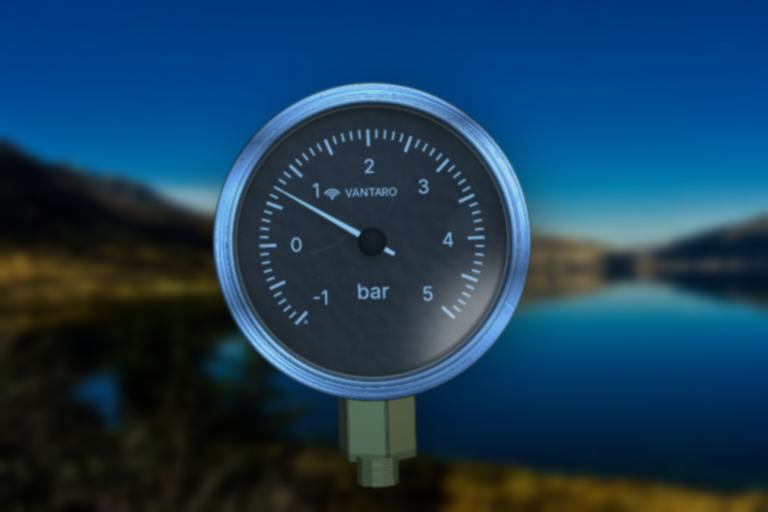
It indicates 0.7
